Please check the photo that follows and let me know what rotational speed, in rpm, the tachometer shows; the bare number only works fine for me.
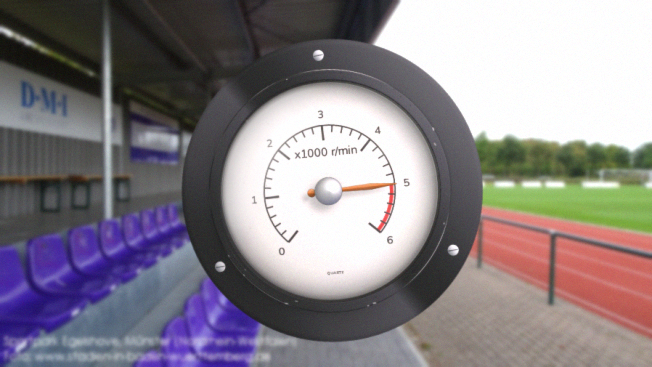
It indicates 5000
